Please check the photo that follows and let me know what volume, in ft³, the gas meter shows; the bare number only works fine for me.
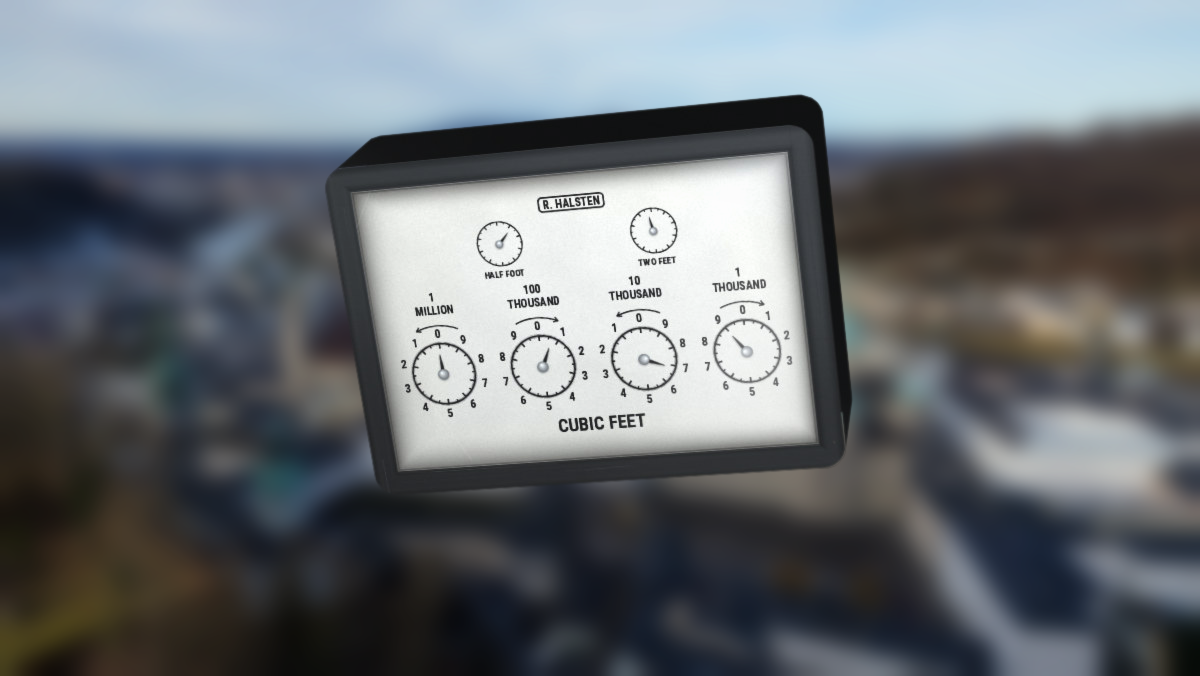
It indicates 6900
